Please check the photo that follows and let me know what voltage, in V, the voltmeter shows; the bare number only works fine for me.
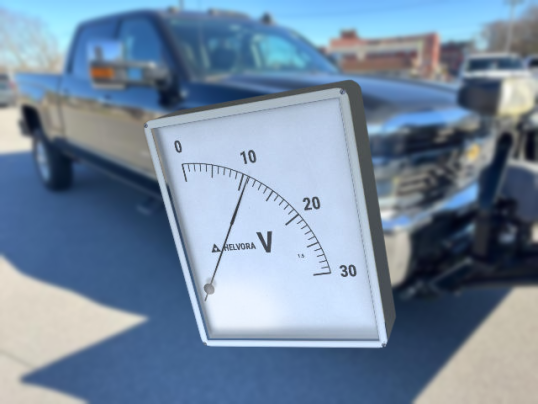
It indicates 11
